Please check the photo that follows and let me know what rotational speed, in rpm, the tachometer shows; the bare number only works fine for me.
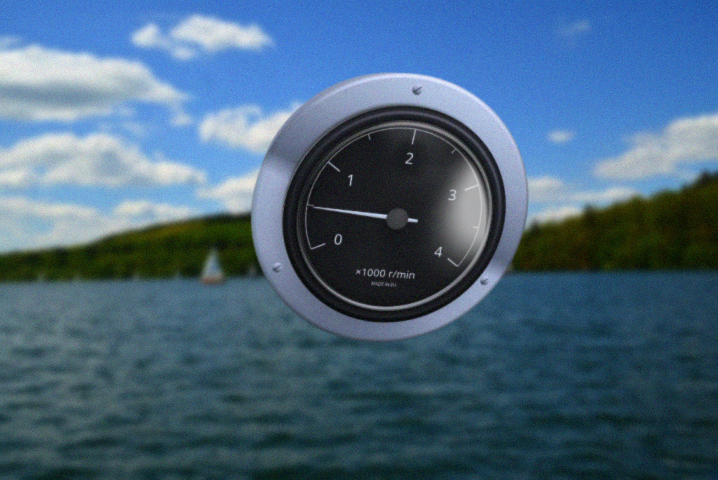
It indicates 500
